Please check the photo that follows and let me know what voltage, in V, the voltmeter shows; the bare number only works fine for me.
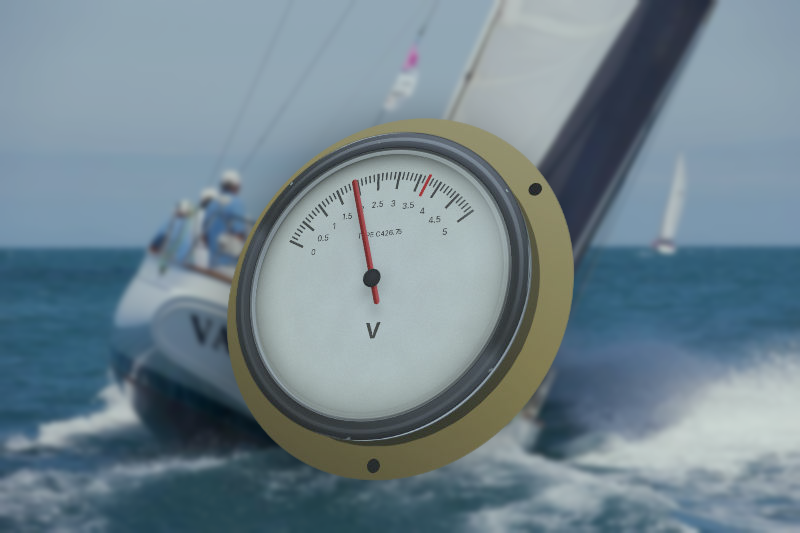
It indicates 2
